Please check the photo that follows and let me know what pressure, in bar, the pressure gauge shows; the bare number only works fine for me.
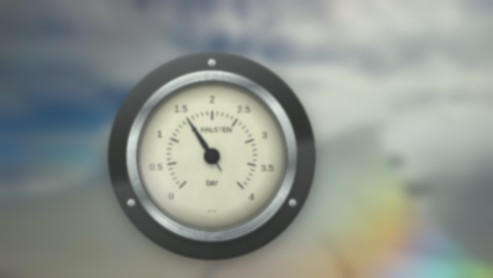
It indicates 1.5
